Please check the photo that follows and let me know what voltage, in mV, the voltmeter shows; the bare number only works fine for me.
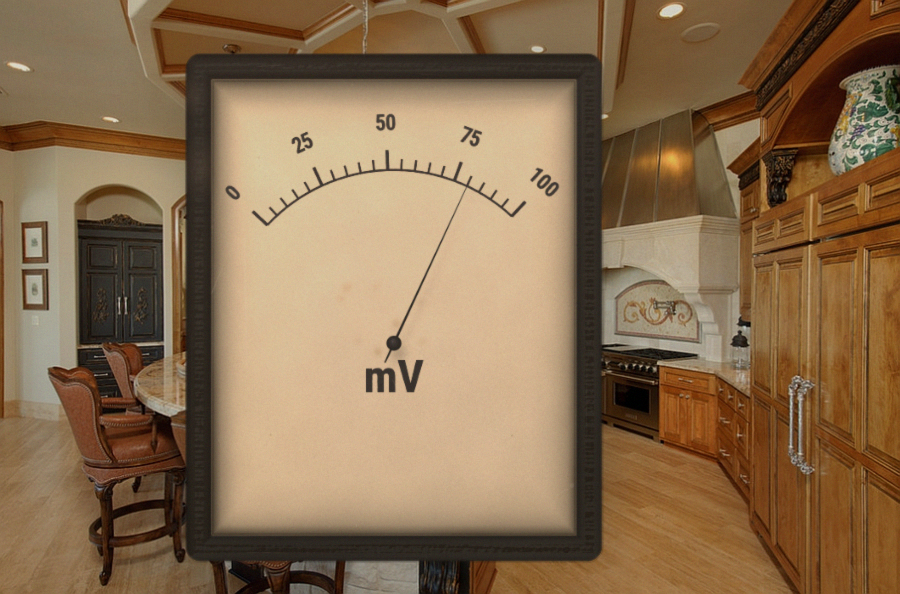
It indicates 80
